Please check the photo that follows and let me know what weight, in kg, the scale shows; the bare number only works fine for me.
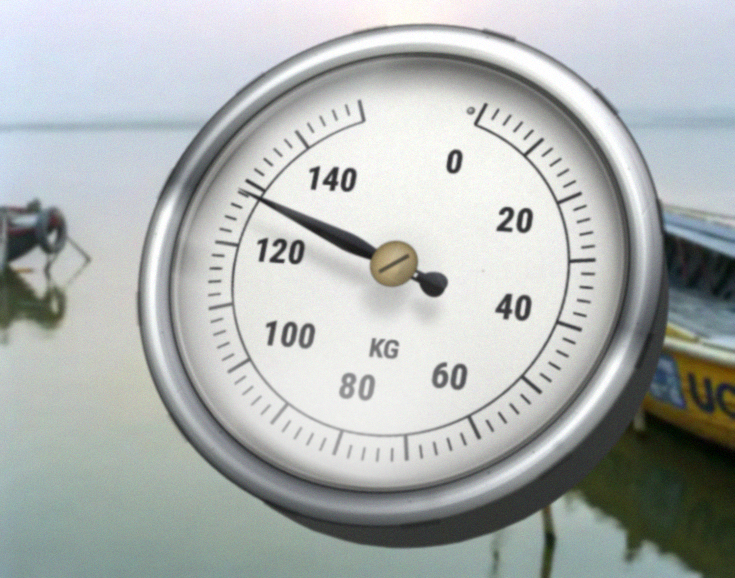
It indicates 128
